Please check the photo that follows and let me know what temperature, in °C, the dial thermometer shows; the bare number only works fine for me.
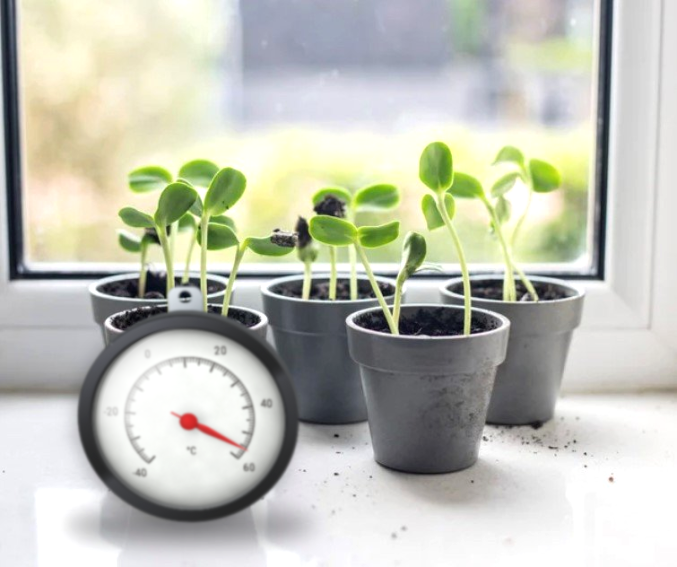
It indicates 55
